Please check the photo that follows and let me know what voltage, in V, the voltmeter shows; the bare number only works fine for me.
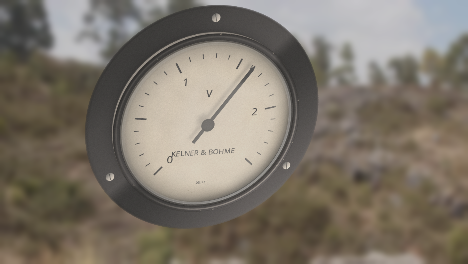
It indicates 1.6
